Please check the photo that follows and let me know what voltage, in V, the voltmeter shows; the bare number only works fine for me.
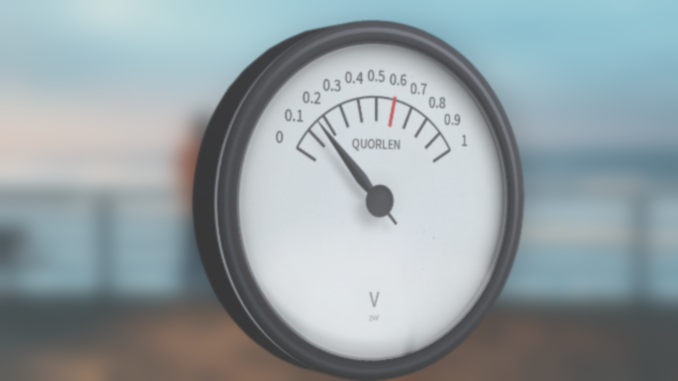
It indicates 0.15
